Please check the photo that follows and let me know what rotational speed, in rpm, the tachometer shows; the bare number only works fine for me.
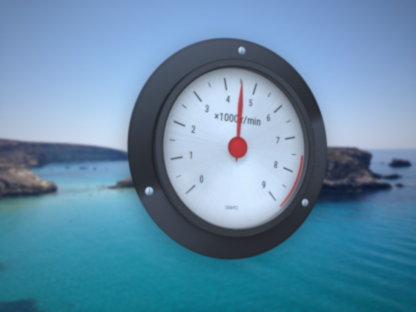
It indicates 4500
